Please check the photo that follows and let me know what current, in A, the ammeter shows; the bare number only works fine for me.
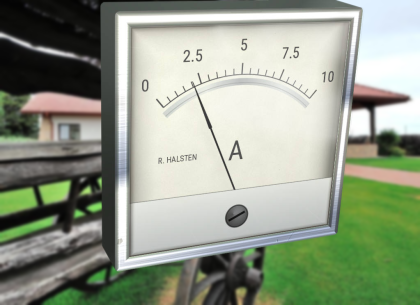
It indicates 2
